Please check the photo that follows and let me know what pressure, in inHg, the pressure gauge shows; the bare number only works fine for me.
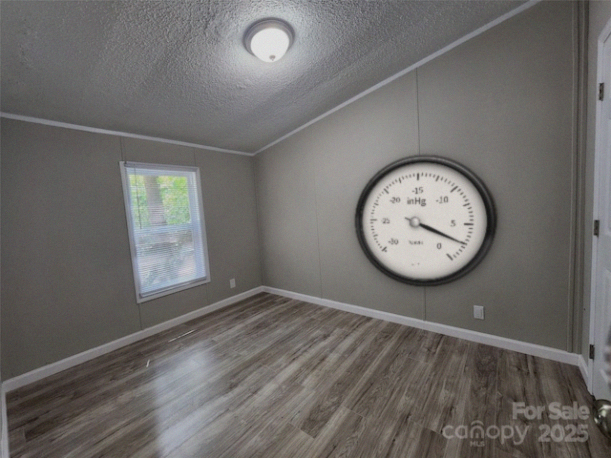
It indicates -2.5
